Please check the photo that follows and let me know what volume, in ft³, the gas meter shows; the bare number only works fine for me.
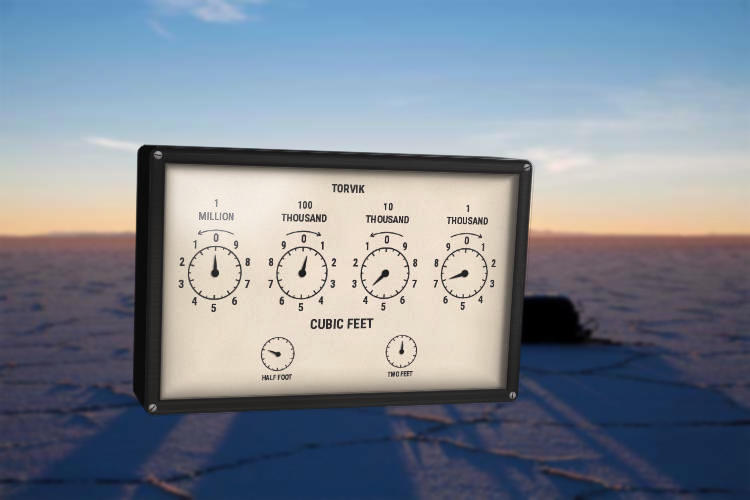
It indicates 3700
